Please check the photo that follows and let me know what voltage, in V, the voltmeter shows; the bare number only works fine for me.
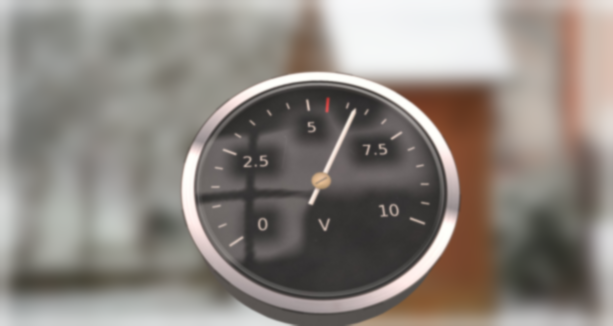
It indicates 6.25
